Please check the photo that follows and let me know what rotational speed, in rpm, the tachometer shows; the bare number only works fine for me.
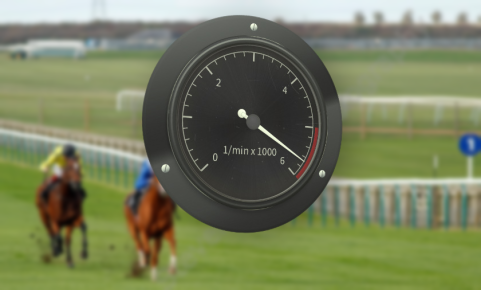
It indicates 5700
